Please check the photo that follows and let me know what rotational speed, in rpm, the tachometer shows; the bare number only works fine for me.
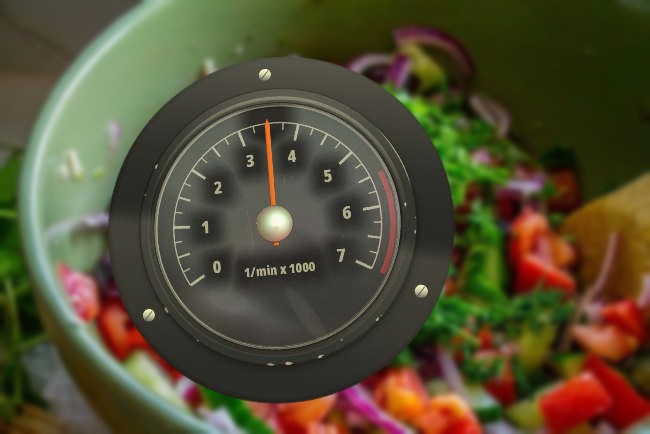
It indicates 3500
